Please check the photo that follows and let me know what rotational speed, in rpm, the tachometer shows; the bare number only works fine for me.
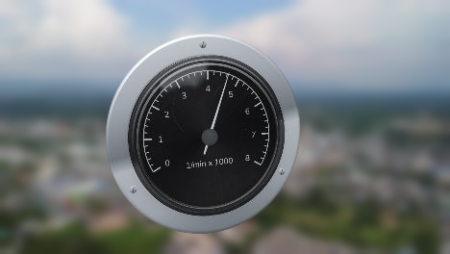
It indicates 4600
